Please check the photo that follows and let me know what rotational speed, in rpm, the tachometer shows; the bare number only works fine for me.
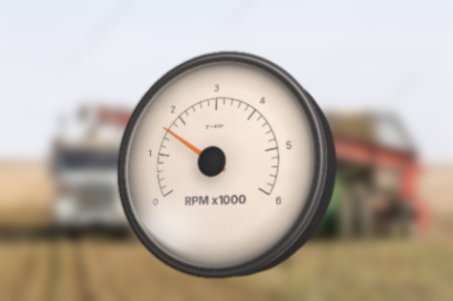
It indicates 1600
